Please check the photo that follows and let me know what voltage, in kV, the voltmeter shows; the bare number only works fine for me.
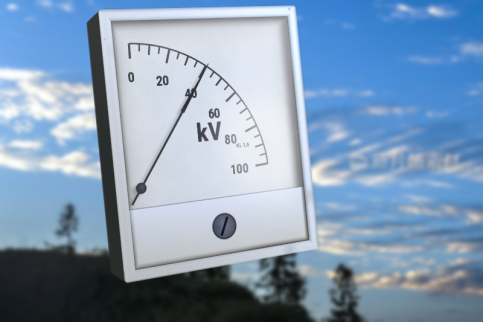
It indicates 40
